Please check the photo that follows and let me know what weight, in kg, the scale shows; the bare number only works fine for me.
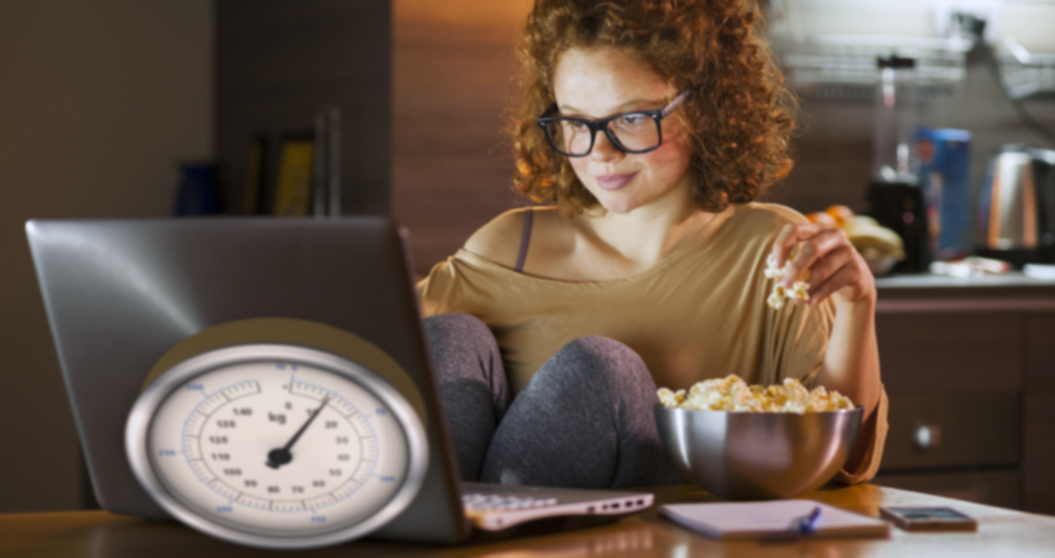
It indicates 10
